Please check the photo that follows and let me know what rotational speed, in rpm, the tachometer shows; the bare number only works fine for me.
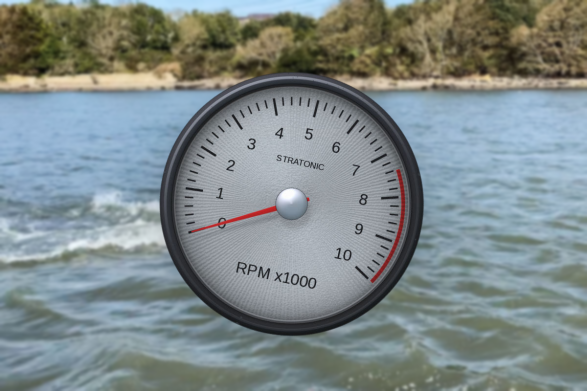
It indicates 0
